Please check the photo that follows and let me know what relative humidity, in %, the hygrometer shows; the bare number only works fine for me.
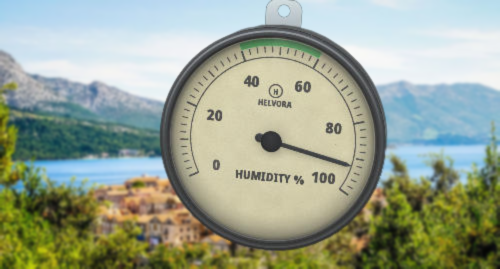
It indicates 92
